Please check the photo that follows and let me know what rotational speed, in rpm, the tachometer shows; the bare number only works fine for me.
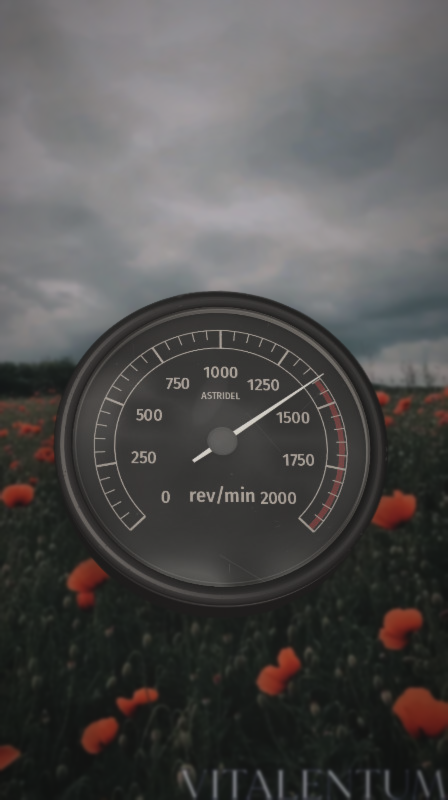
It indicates 1400
